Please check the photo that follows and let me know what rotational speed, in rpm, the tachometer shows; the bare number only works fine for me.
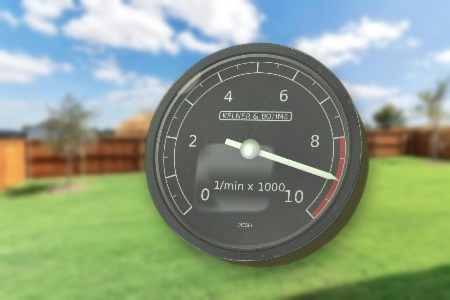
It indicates 9000
